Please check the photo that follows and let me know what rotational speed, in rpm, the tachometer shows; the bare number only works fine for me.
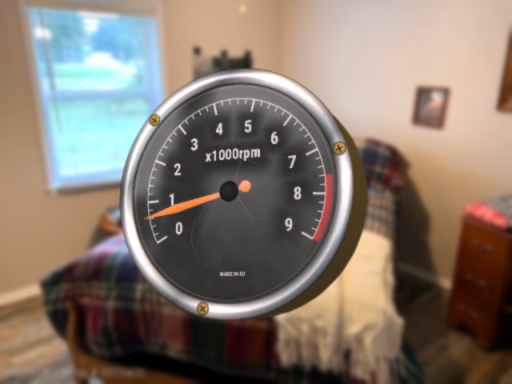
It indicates 600
